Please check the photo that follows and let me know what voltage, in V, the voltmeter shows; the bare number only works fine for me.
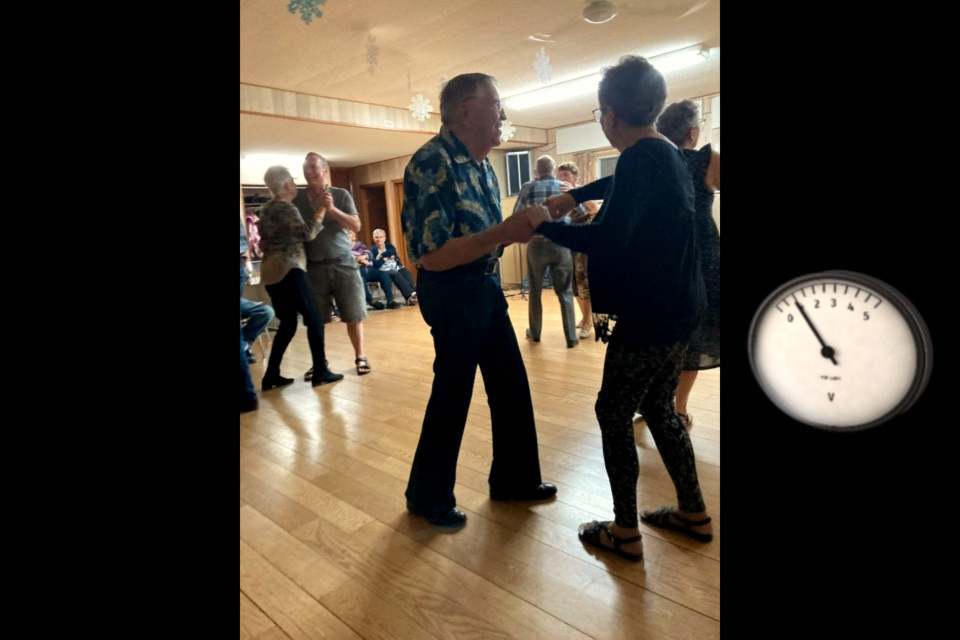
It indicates 1
